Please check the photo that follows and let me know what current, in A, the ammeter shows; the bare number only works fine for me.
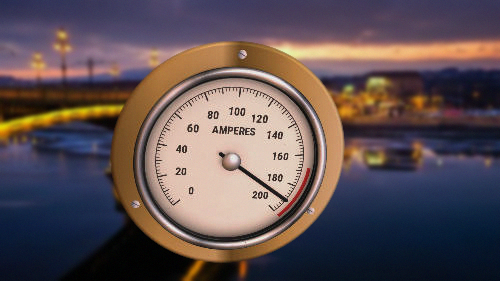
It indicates 190
